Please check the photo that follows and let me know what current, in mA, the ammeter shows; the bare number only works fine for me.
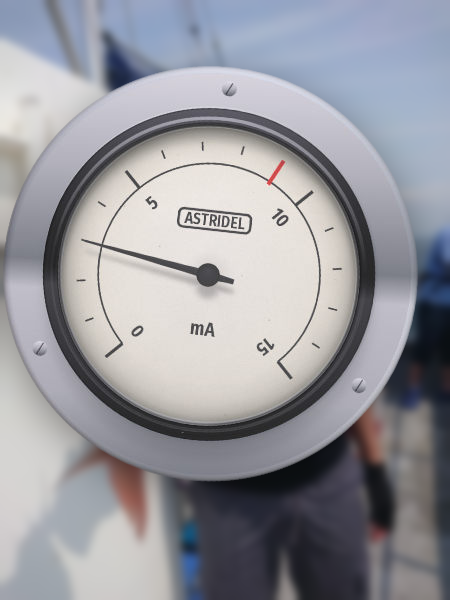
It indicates 3
